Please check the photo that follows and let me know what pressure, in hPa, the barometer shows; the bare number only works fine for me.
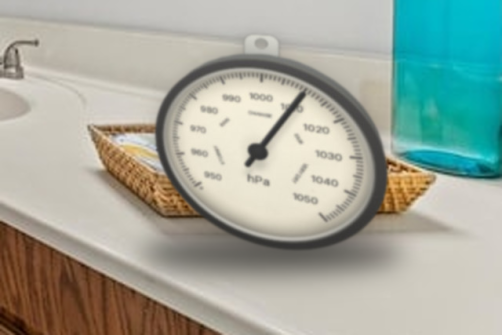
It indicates 1010
